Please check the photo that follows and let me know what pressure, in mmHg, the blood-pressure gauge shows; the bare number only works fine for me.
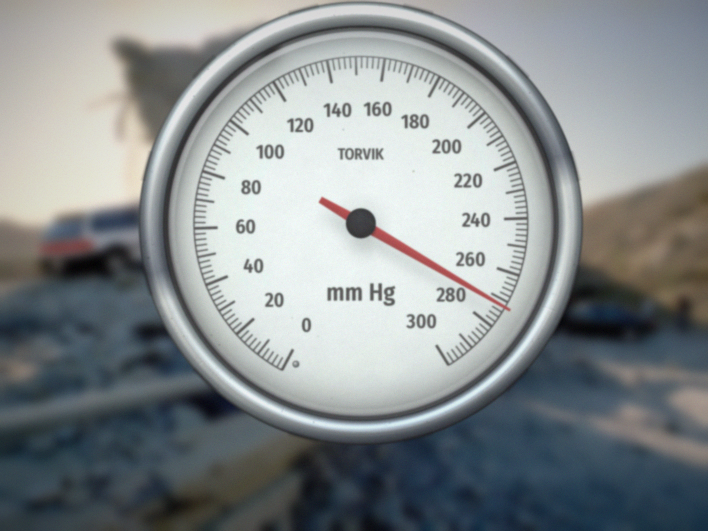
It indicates 272
